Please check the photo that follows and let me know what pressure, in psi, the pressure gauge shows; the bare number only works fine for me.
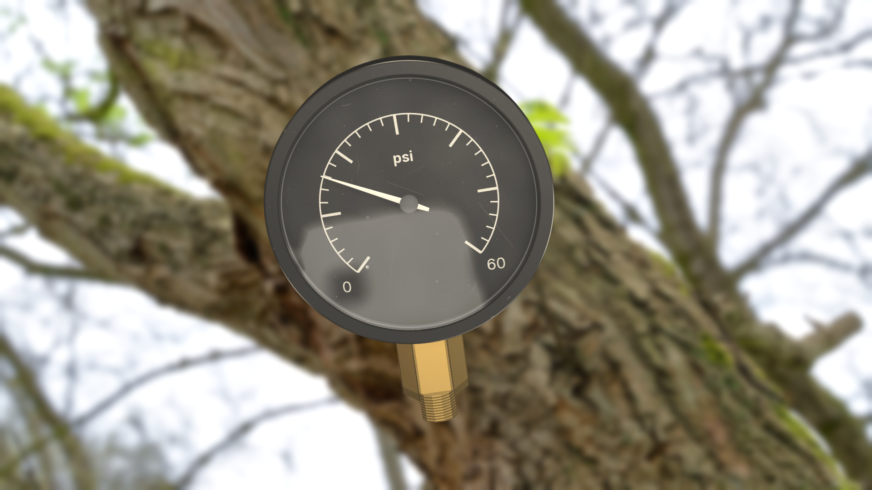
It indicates 16
